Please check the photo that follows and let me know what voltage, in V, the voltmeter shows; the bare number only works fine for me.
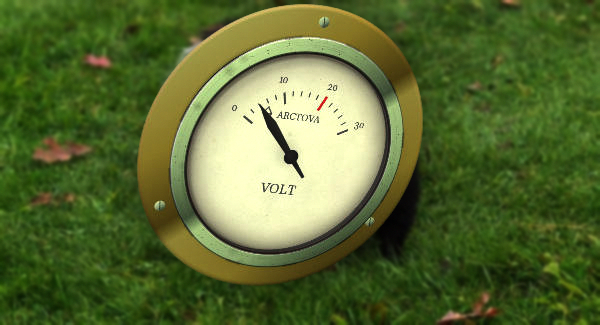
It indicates 4
